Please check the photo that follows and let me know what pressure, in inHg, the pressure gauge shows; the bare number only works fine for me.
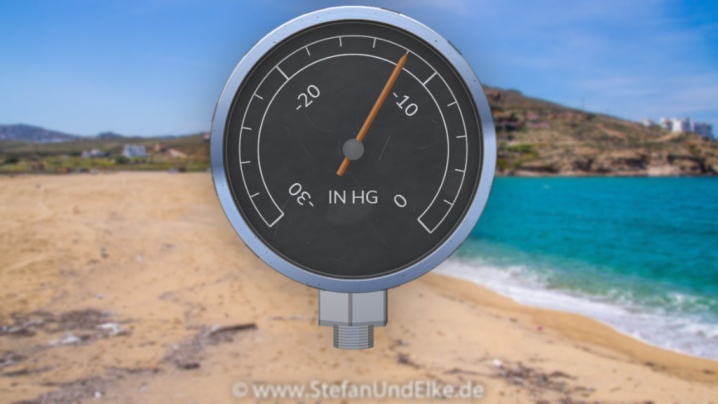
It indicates -12
